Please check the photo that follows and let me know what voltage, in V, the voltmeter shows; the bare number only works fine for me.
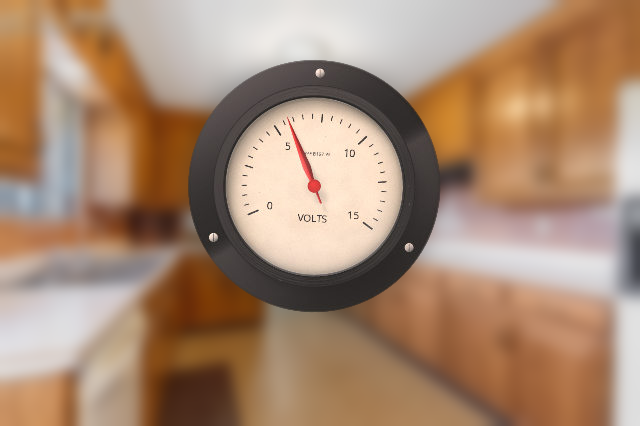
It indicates 5.75
